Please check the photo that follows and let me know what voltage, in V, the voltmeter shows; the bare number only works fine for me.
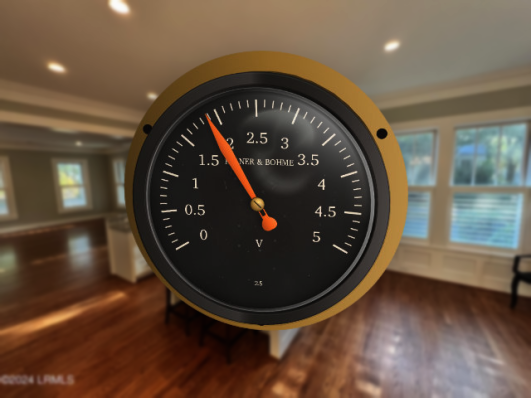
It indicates 1.9
